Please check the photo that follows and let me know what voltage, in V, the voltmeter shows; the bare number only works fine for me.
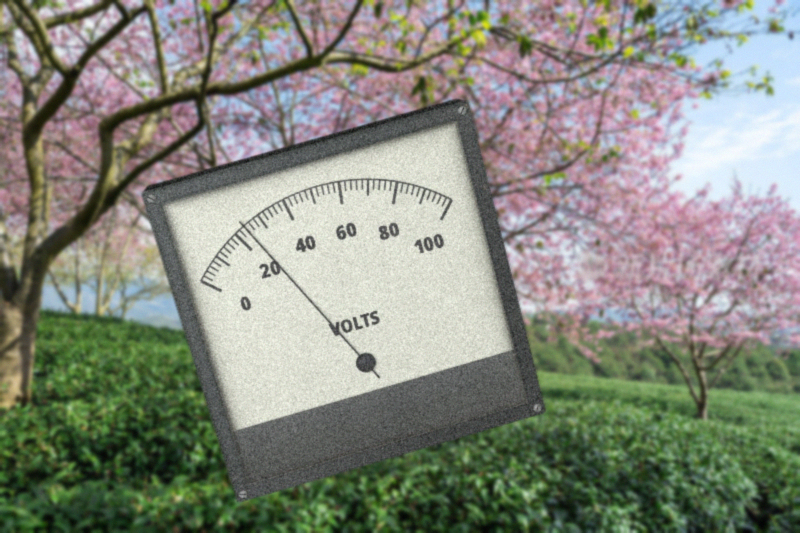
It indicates 24
